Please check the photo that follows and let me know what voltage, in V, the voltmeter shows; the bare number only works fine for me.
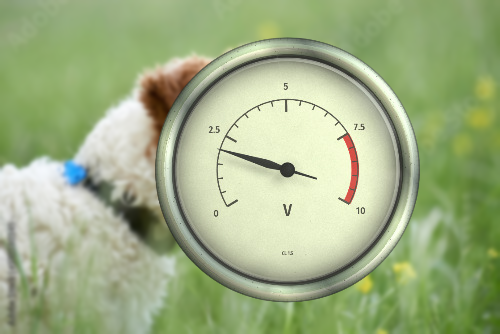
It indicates 2
